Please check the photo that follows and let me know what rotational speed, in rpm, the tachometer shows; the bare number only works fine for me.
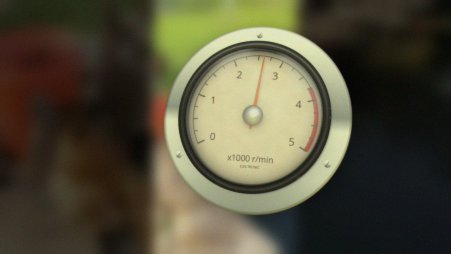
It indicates 2625
